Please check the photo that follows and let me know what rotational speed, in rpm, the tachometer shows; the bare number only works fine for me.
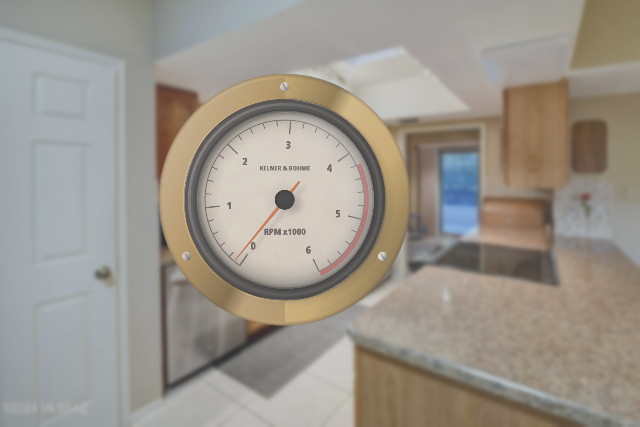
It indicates 100
